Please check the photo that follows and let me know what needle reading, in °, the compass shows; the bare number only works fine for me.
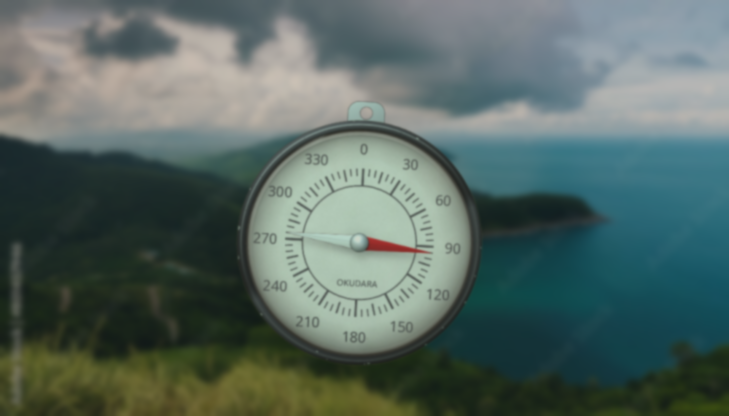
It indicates 95
